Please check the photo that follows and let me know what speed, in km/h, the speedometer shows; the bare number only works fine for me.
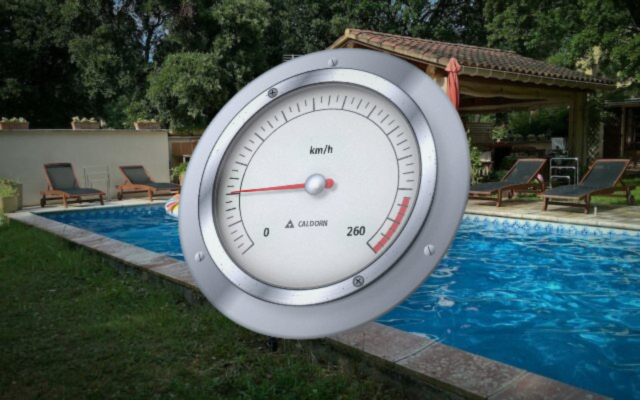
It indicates 40
